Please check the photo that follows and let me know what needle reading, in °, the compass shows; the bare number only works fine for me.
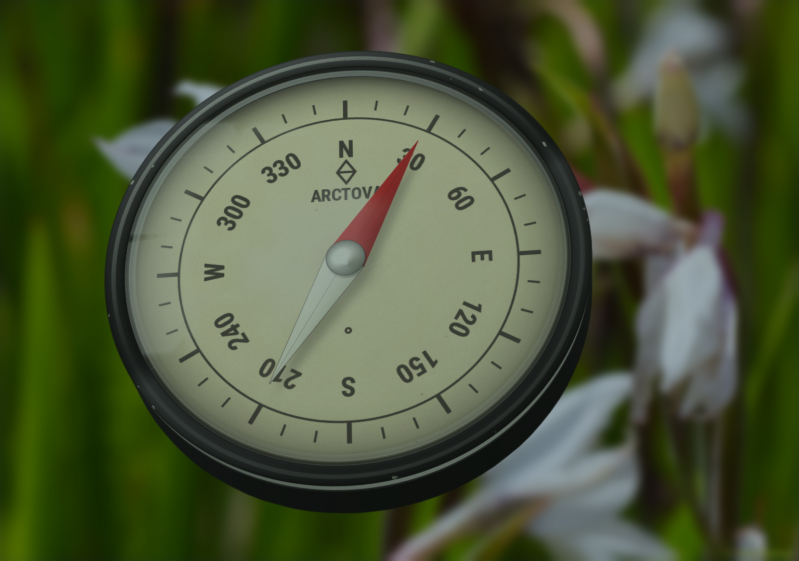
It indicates 30
